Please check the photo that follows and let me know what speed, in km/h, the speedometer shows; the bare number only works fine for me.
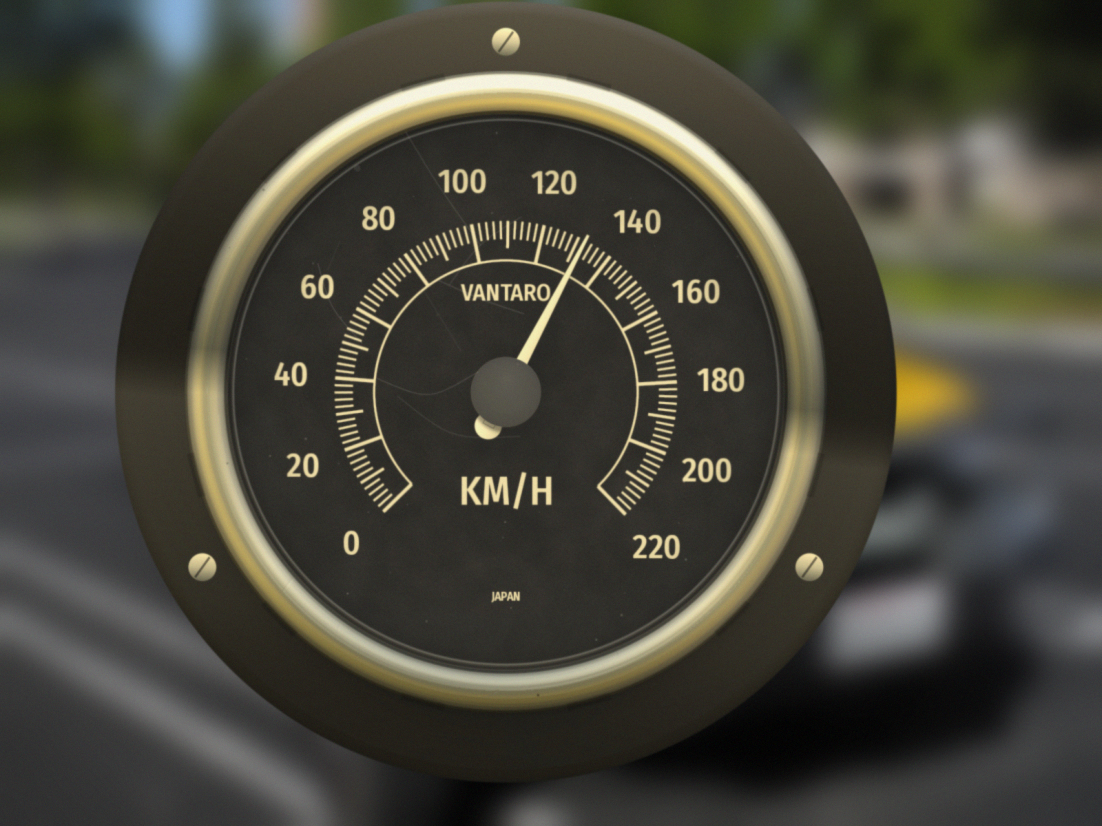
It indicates 132
